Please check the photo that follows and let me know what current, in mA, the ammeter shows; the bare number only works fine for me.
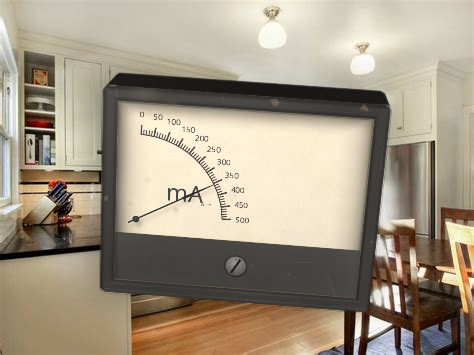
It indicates 350
